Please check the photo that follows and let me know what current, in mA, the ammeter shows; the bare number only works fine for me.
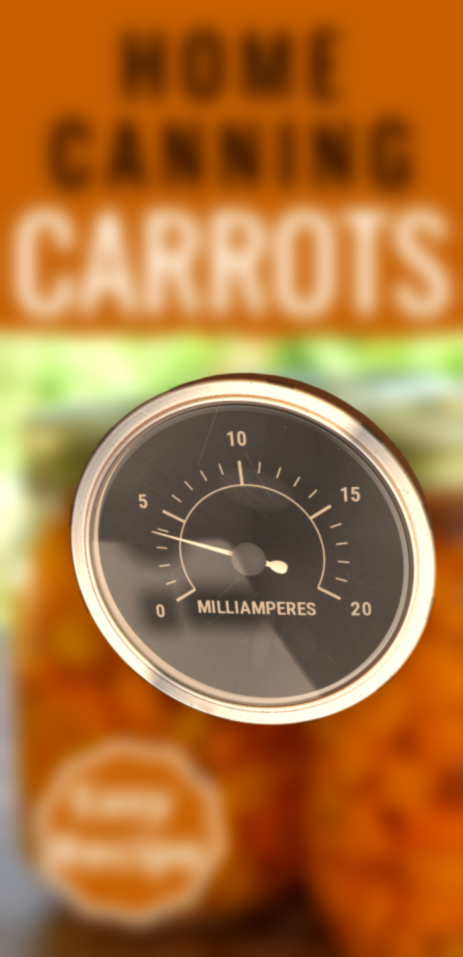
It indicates 4
